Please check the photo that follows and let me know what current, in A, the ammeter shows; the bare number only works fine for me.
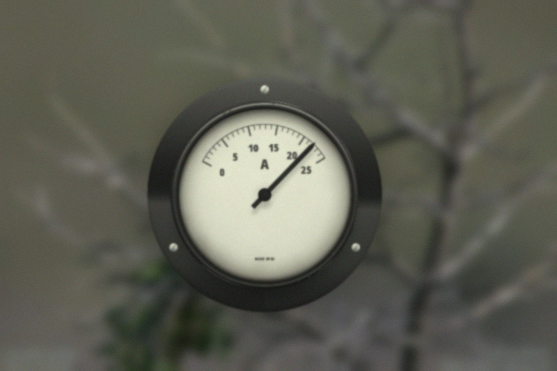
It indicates 22
